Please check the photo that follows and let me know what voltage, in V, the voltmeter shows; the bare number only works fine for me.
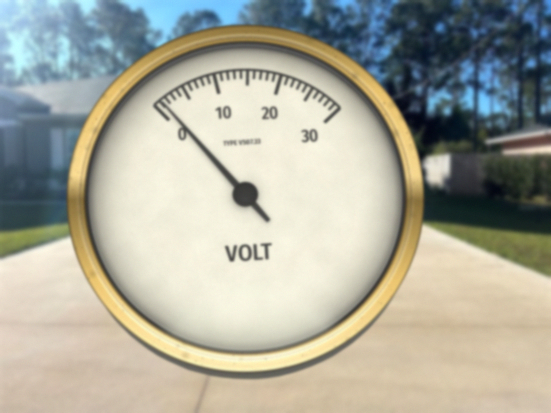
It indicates 1
